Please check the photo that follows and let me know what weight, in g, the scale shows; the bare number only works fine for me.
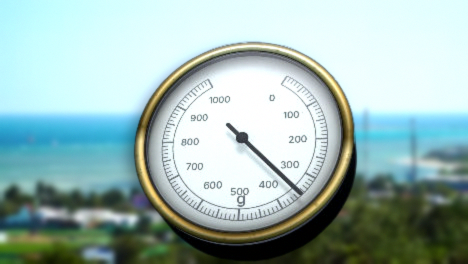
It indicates 350
